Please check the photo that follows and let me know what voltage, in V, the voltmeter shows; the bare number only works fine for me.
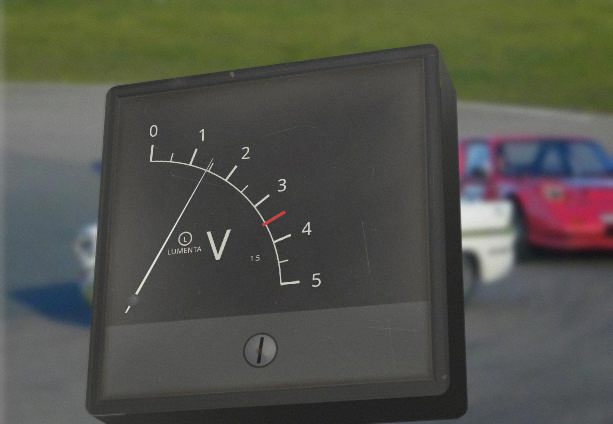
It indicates 1.5
